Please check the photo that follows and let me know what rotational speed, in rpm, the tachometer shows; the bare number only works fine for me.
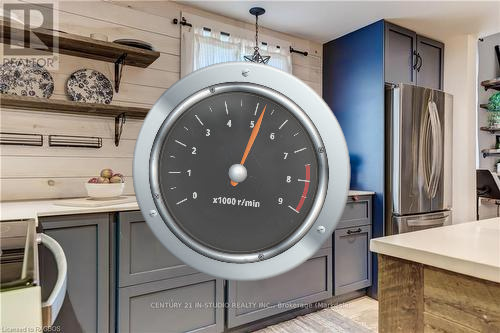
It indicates 5250
